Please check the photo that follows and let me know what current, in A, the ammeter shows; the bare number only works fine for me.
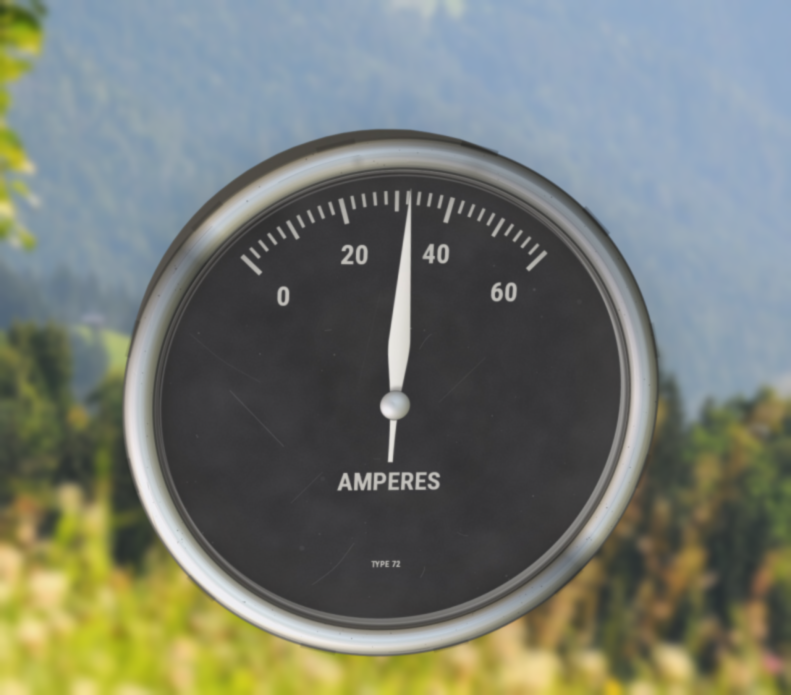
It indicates 32
